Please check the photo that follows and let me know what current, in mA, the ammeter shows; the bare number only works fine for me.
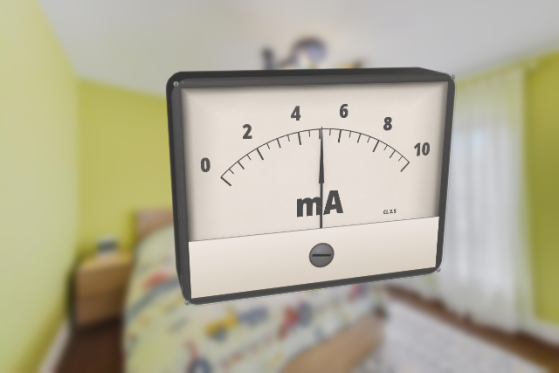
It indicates 5
